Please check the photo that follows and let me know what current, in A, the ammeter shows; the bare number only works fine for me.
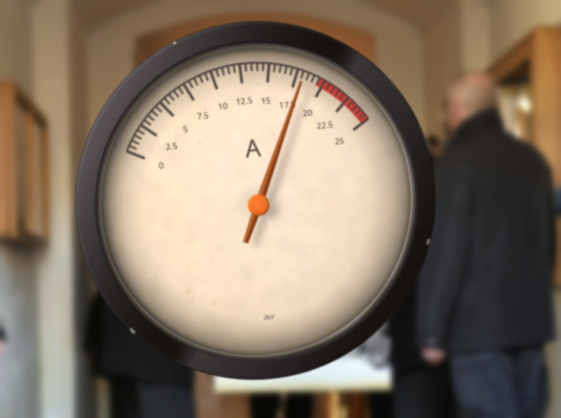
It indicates 18
